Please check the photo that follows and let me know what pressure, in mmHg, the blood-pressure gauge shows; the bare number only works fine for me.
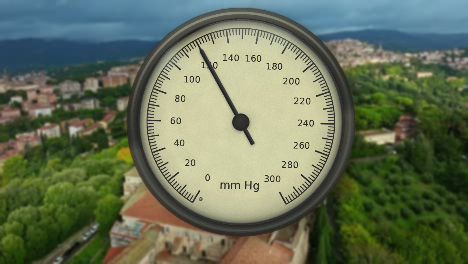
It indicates 120
